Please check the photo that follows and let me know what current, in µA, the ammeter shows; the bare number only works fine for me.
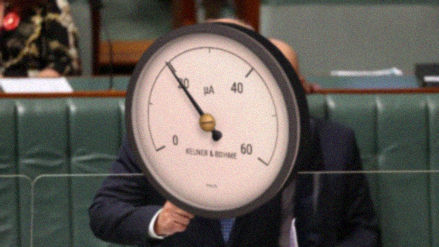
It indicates 20
